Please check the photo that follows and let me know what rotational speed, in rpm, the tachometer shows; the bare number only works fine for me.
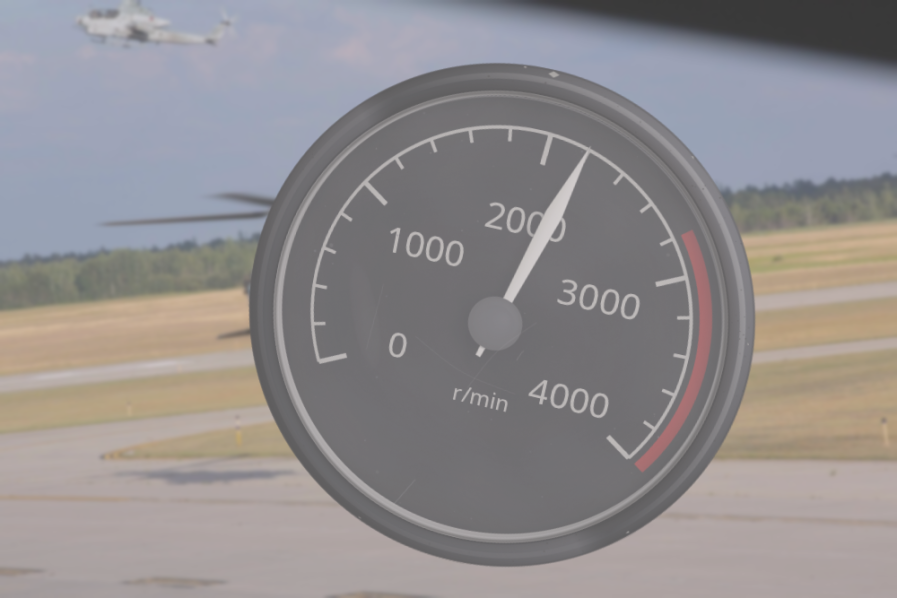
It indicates 2200
